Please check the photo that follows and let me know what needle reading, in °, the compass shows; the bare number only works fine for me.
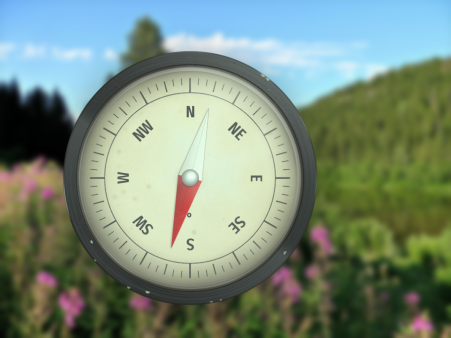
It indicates 195
